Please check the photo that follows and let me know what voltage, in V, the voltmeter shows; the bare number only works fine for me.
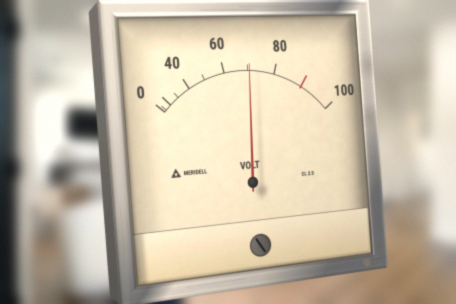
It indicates 70
